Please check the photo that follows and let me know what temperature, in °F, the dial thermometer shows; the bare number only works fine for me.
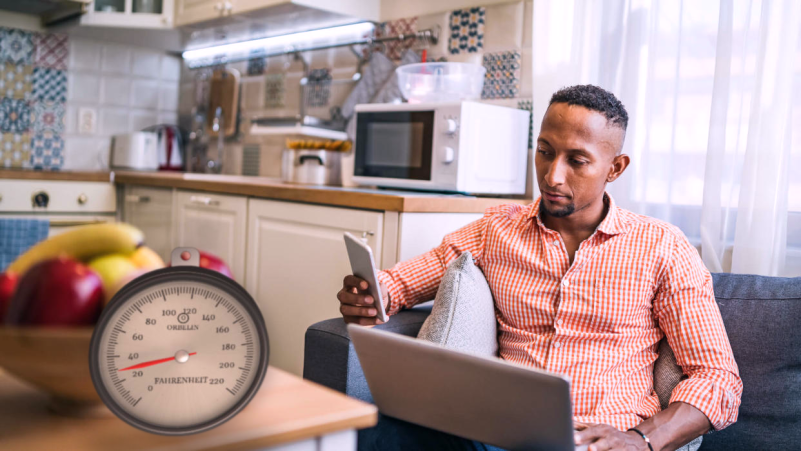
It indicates 30
